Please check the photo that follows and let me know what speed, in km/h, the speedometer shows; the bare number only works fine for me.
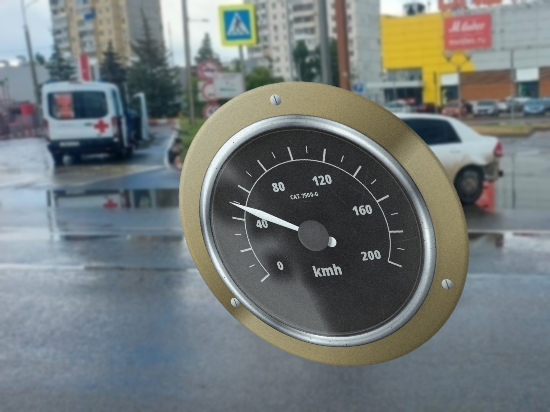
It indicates 50
